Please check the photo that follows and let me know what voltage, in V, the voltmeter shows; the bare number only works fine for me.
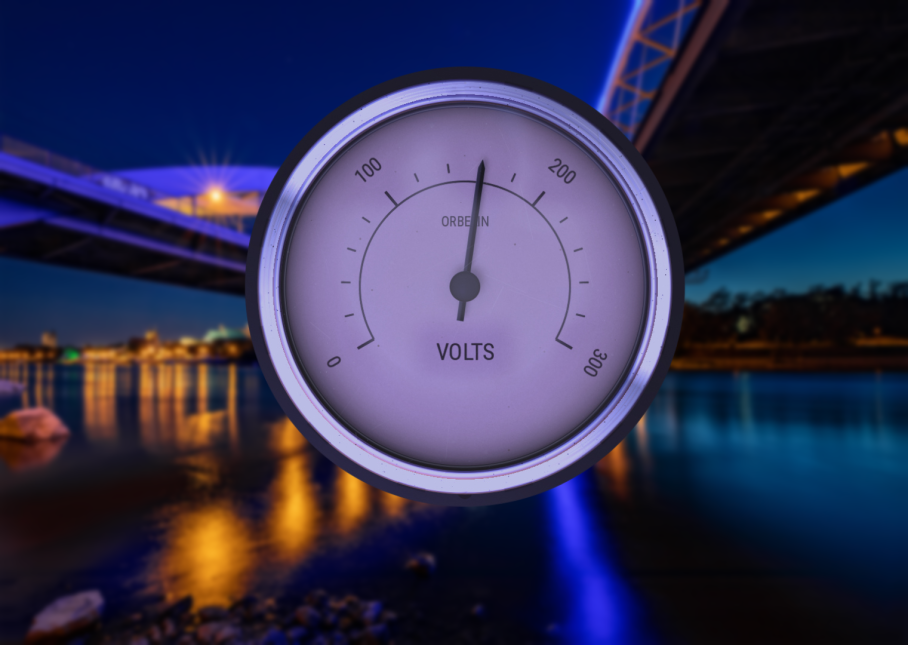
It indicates 160
